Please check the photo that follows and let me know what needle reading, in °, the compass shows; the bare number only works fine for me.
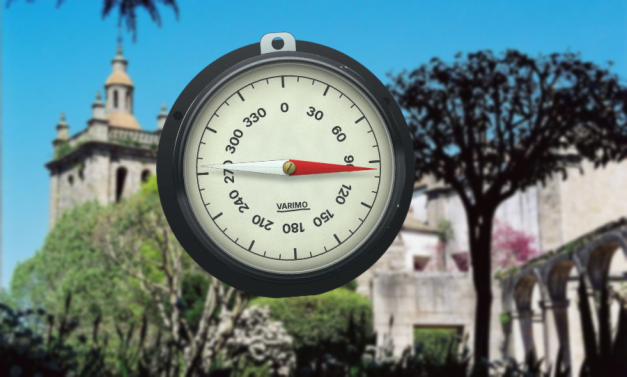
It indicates 95
